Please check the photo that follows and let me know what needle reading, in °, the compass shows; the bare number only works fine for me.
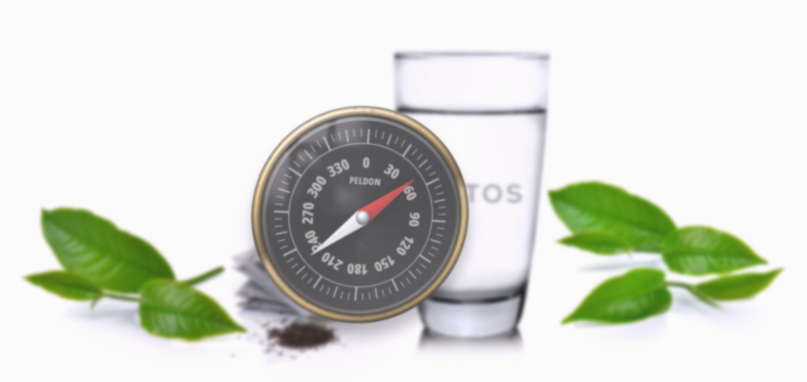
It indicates 50
